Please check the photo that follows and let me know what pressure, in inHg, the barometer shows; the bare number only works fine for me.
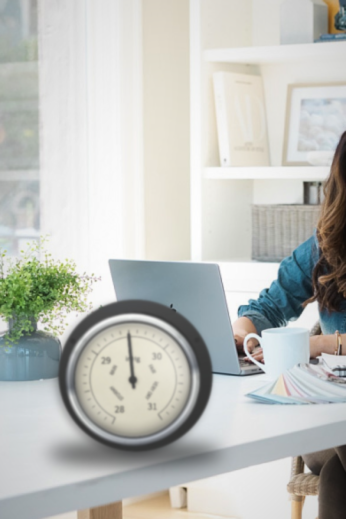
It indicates 29.5
